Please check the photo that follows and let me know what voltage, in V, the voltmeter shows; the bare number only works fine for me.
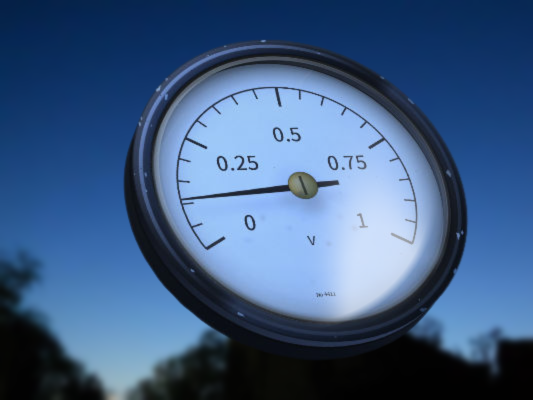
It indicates 0.1
